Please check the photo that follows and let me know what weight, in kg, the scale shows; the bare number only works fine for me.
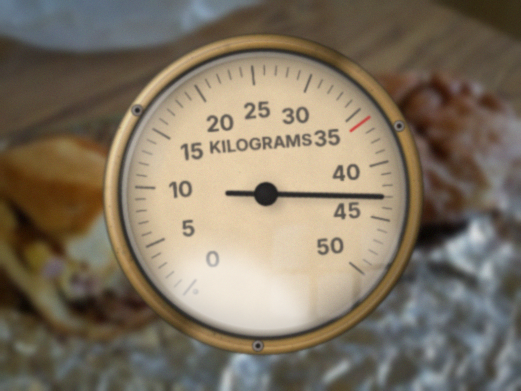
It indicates 43
